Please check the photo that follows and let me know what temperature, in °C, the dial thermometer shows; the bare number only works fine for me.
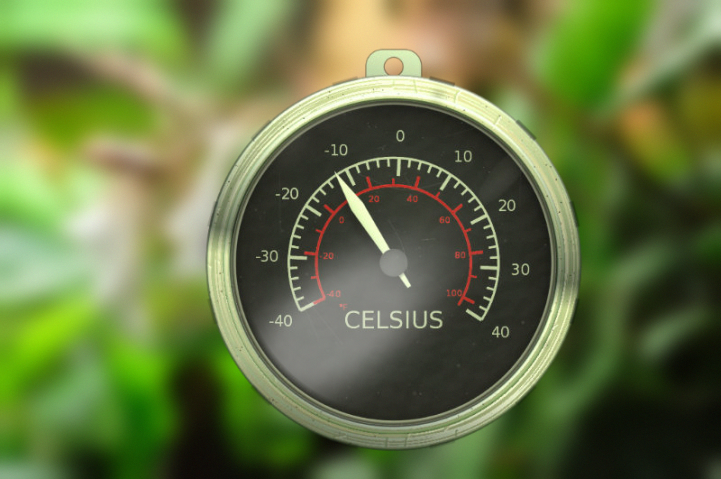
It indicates -12
